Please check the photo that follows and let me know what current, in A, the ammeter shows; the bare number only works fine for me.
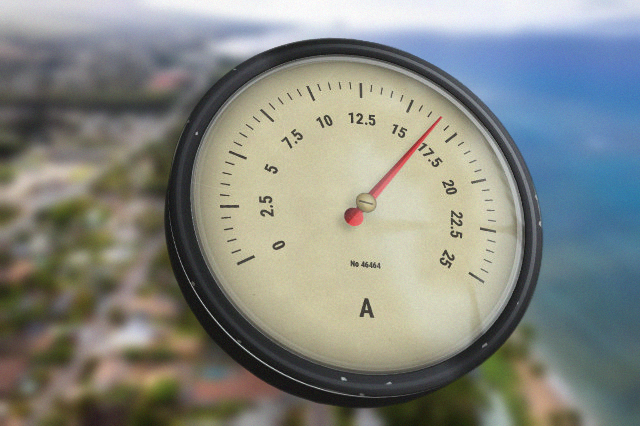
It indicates 16.5
